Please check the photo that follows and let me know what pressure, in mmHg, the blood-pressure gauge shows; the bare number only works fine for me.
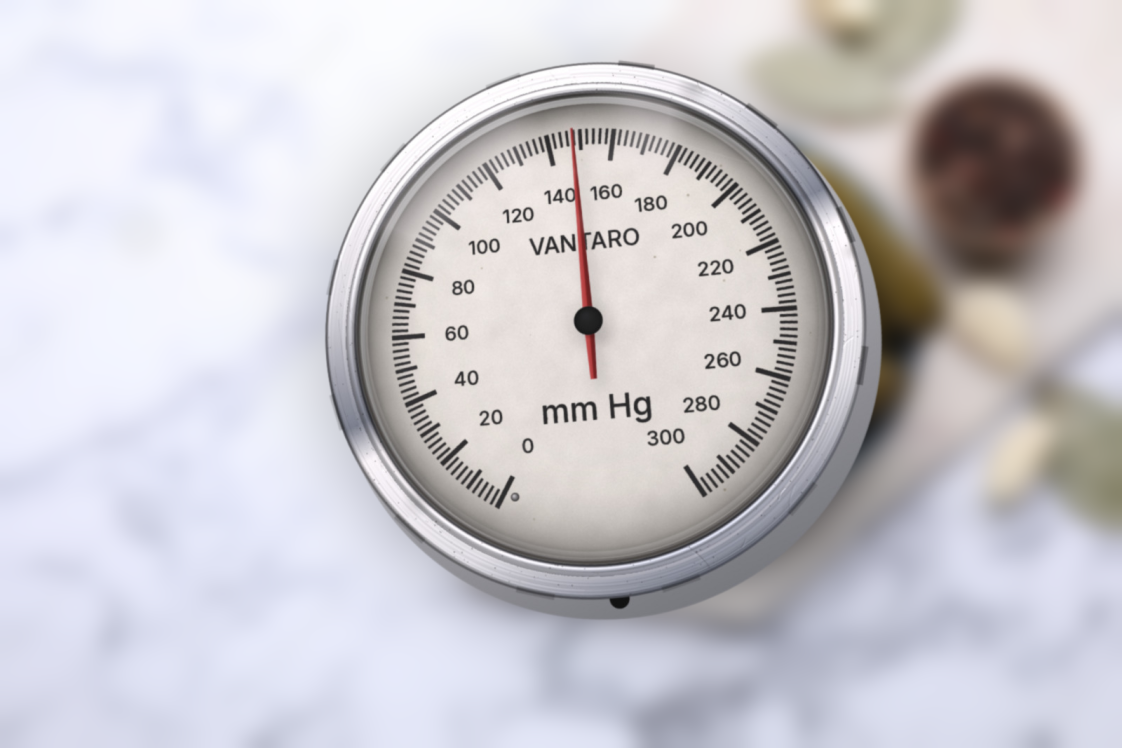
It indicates 148
